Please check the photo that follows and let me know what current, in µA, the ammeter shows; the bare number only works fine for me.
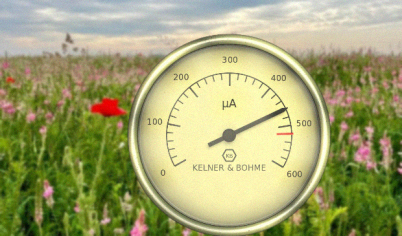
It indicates 460
